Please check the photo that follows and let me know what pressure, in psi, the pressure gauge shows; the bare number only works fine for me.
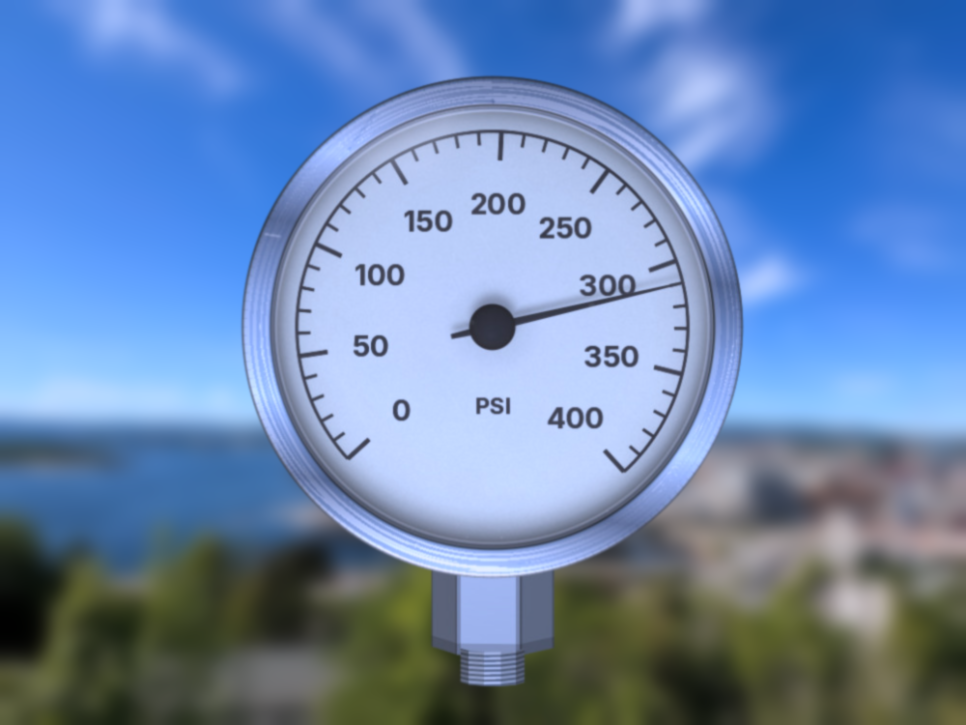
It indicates 310
